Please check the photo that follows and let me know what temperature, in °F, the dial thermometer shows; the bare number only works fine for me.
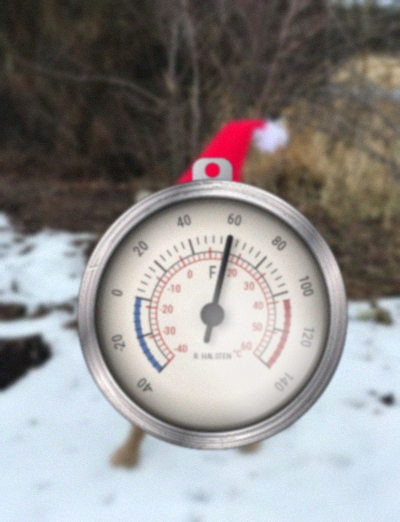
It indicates 60
